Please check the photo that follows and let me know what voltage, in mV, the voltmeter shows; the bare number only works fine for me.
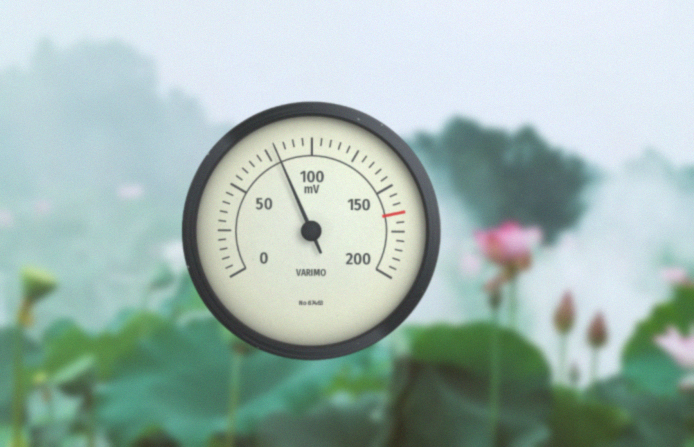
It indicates 80
